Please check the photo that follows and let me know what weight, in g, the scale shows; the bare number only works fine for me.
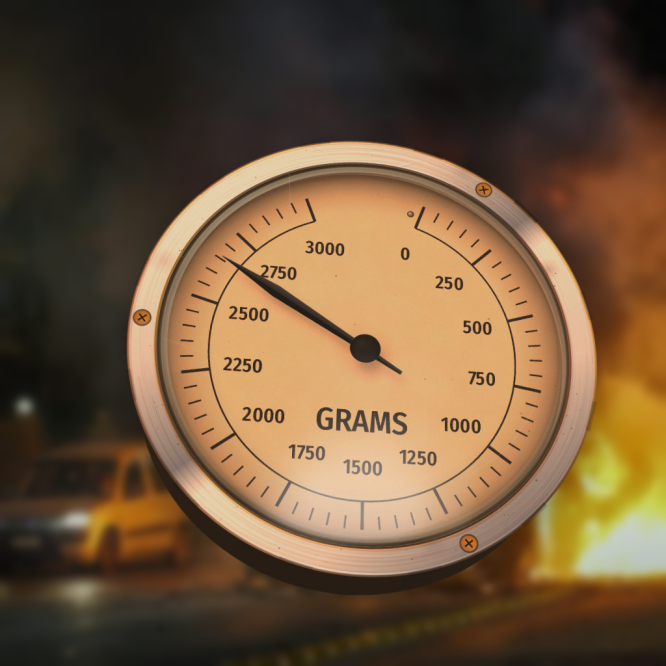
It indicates 2650
